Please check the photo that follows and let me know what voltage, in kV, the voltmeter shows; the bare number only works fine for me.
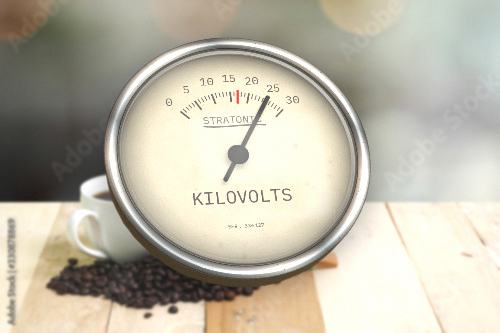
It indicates 25
